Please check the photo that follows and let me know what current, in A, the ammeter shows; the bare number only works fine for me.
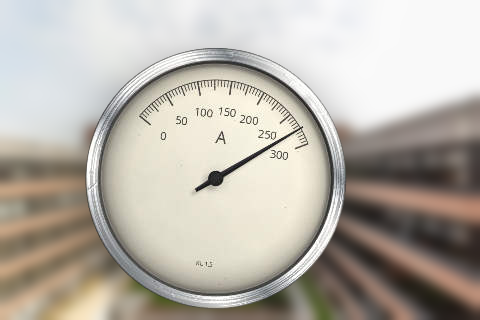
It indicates 275
